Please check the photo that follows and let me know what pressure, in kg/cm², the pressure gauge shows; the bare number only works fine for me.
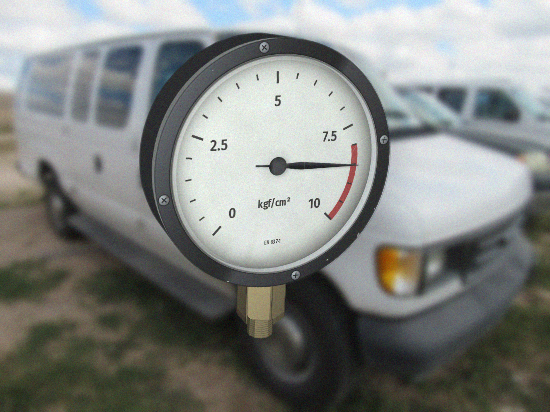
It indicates 8.5
